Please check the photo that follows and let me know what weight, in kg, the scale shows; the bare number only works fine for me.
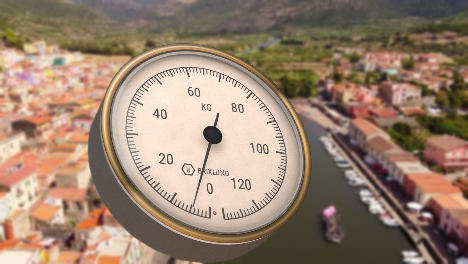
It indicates 5
